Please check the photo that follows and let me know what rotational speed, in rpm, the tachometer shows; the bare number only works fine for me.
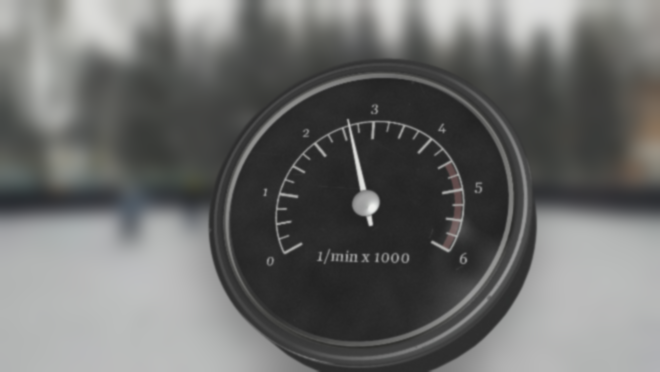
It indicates 2625
